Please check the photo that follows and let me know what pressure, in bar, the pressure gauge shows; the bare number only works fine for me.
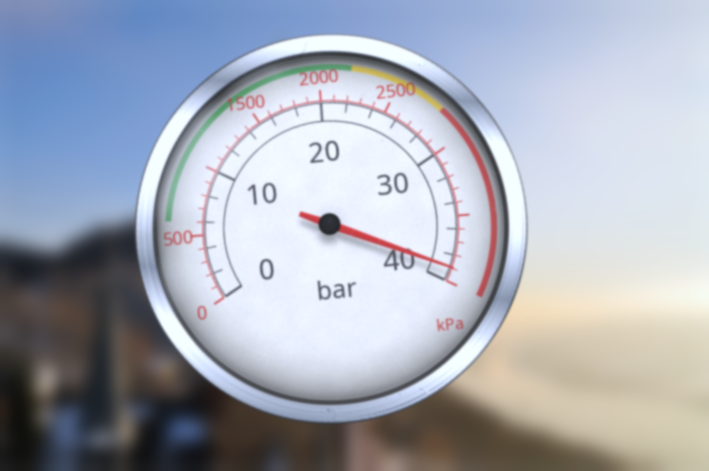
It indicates 39
